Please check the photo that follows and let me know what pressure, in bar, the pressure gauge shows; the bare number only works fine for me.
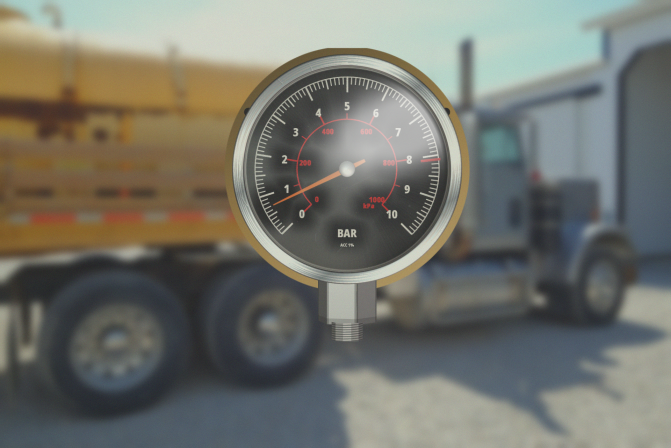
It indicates 0.7
